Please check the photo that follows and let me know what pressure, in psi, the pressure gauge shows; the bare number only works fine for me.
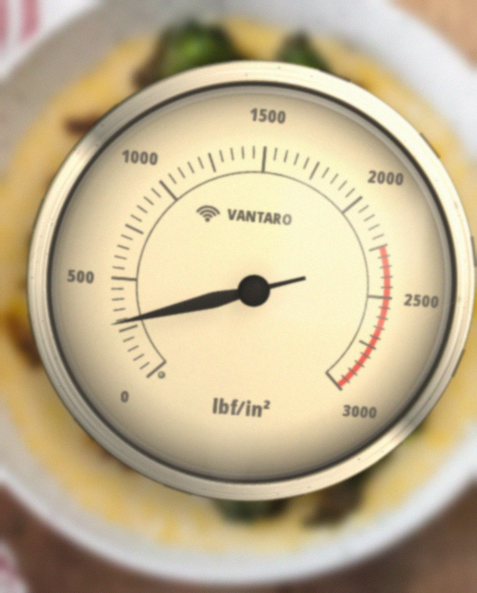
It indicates 300
